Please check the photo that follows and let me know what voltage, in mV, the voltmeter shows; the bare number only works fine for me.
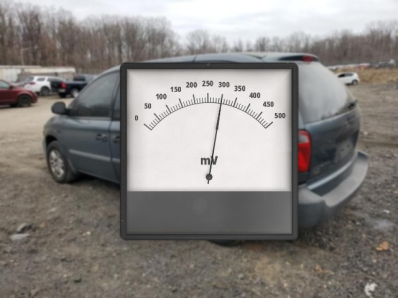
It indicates 300
